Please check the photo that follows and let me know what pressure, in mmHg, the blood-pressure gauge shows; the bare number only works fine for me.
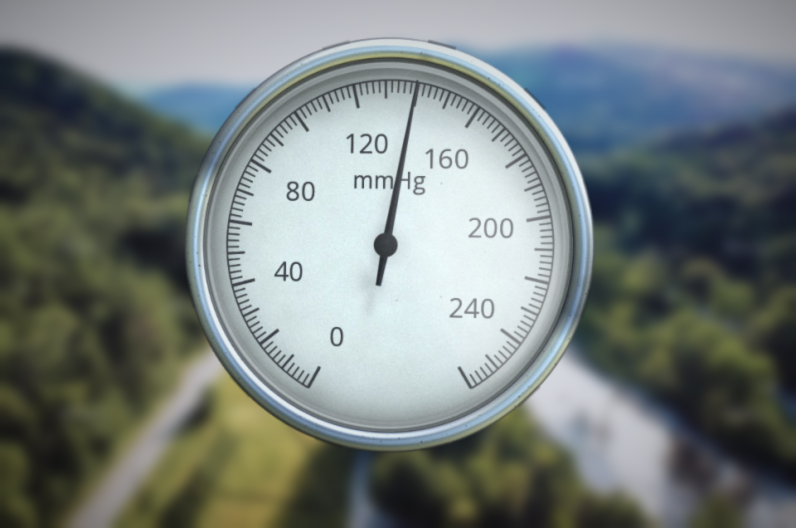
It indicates 140
